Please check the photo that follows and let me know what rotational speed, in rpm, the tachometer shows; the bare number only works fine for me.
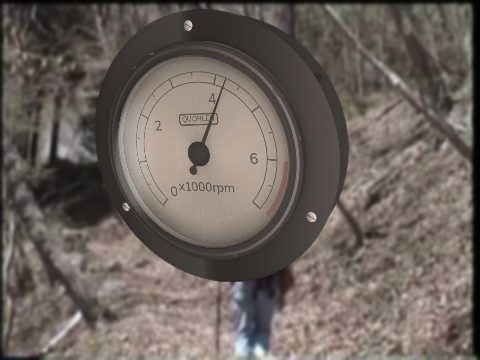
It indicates 4250
